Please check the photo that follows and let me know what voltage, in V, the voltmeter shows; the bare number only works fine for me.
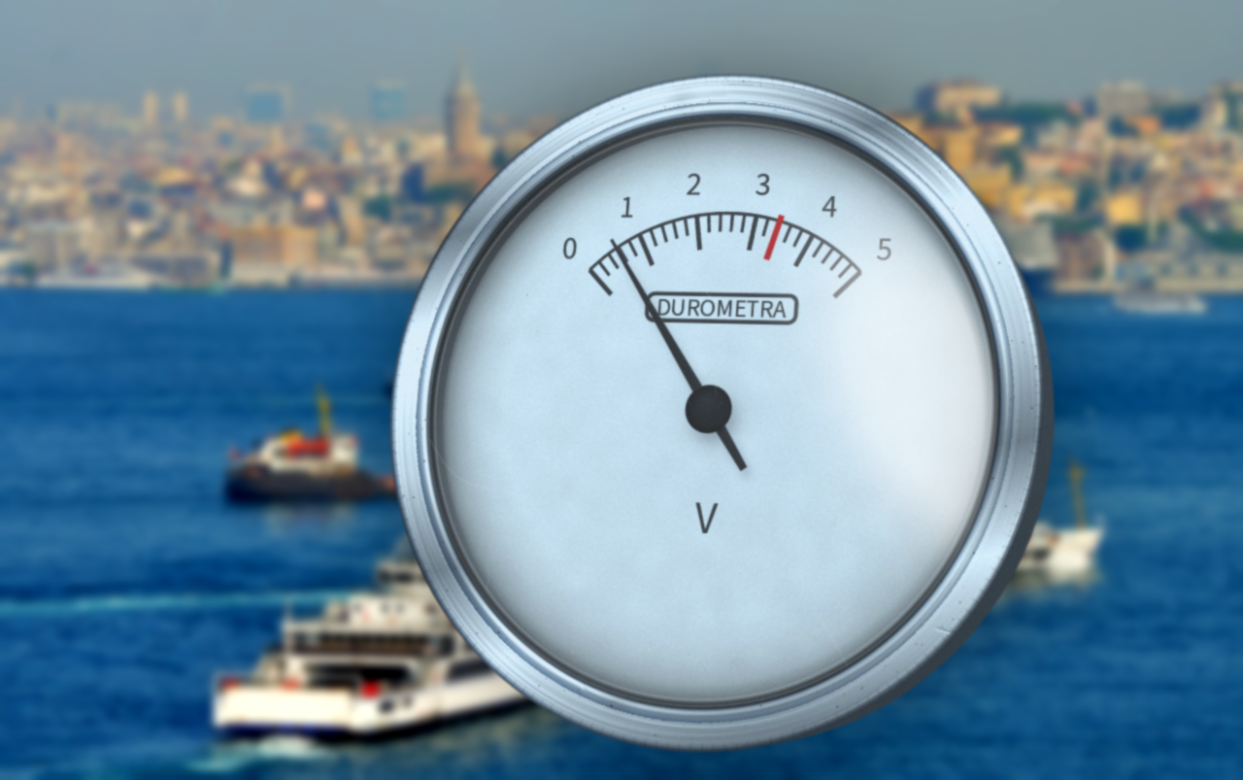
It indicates 0.6
